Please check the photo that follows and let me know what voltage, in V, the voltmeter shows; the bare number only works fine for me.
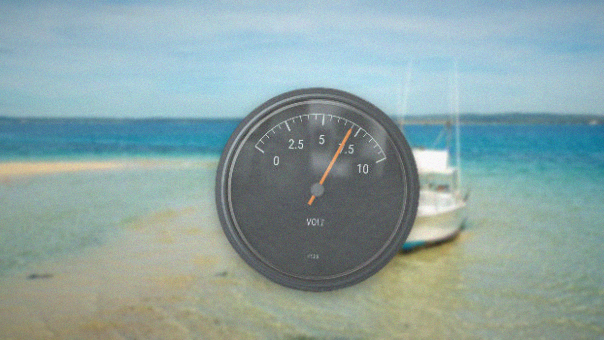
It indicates 7
